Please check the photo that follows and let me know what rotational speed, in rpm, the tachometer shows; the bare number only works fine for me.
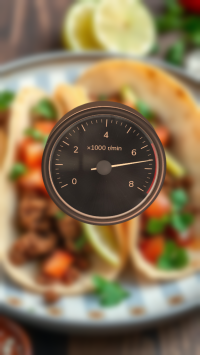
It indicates 6600
